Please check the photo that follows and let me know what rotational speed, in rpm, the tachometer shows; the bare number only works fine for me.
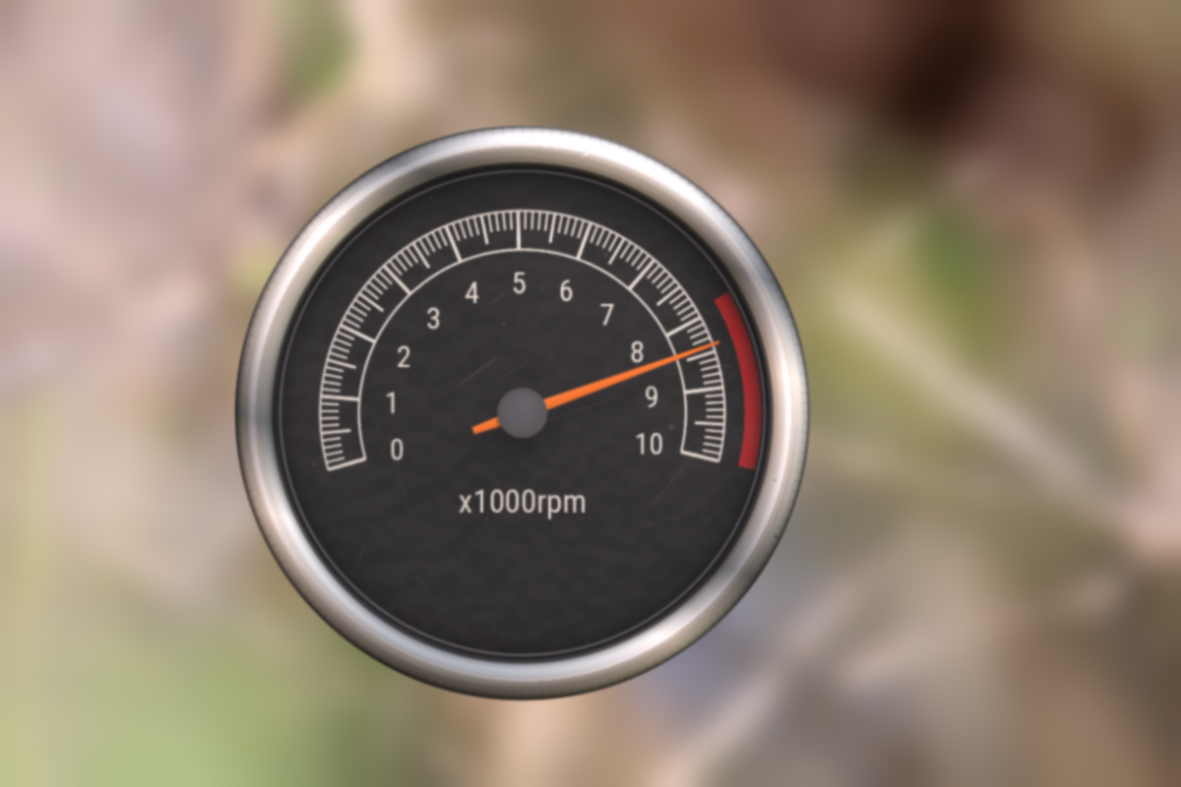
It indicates 8400
